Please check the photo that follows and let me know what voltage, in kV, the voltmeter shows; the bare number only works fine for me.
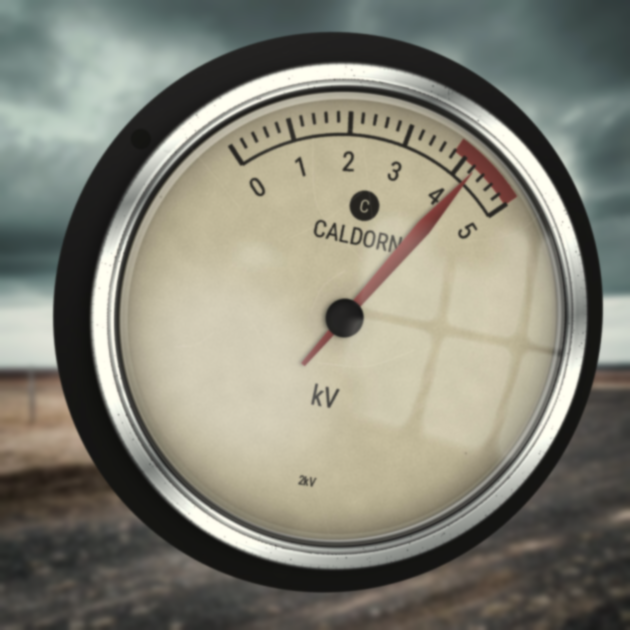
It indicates 4.2
